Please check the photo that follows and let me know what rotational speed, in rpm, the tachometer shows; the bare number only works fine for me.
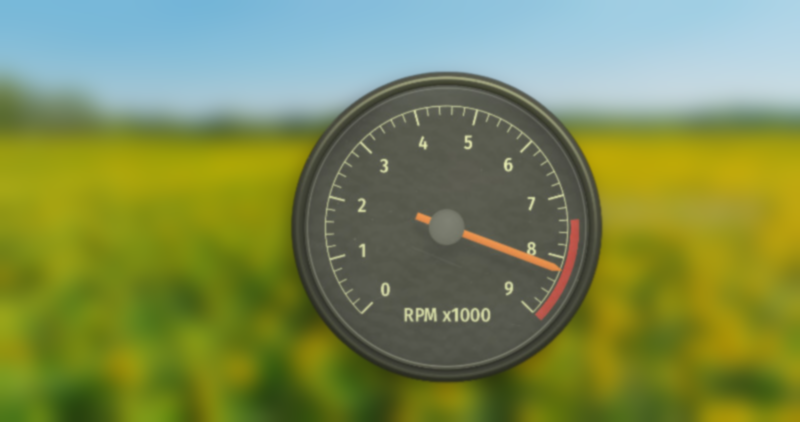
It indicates 8200
